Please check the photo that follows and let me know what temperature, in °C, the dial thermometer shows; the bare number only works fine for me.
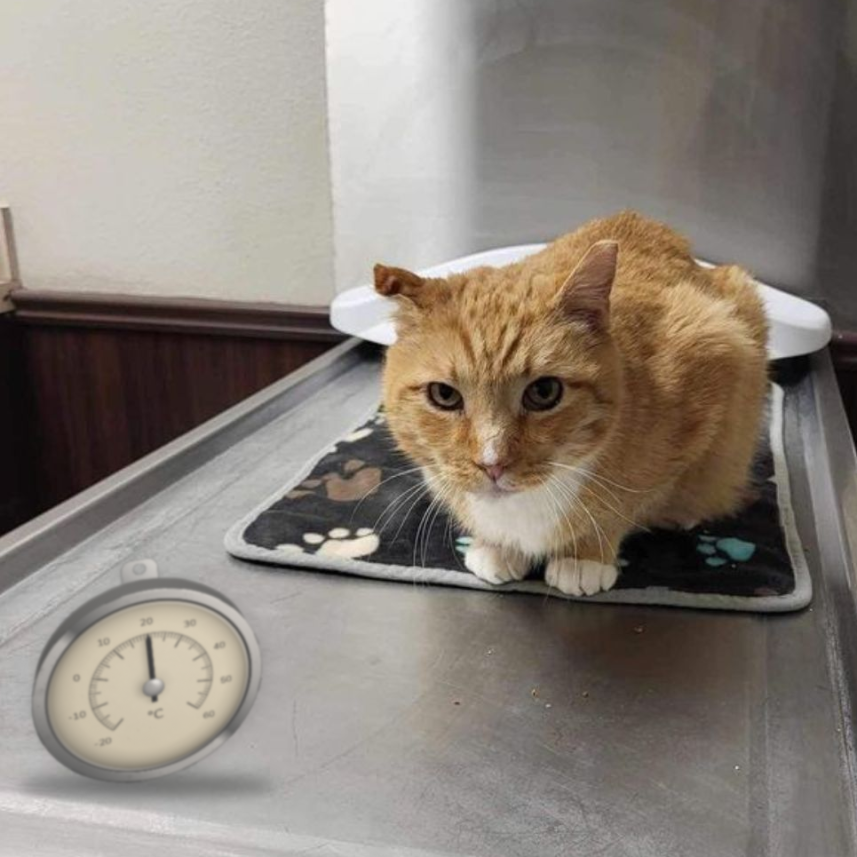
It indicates 20
